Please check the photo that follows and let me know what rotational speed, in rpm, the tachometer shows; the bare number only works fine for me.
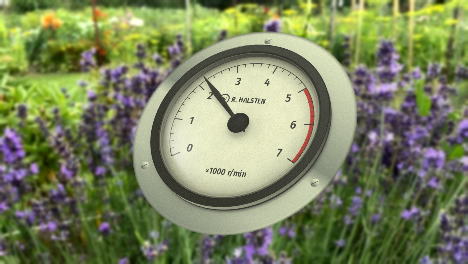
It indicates 2200
